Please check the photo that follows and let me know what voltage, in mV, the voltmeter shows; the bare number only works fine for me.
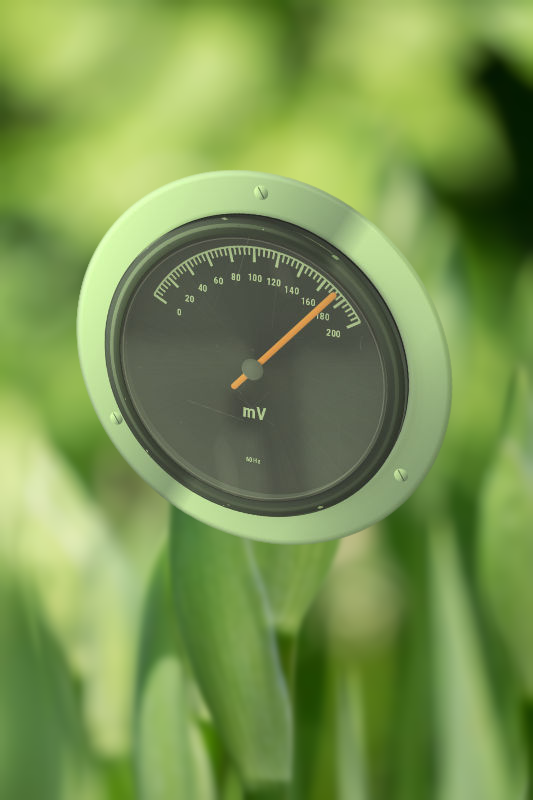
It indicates 172
